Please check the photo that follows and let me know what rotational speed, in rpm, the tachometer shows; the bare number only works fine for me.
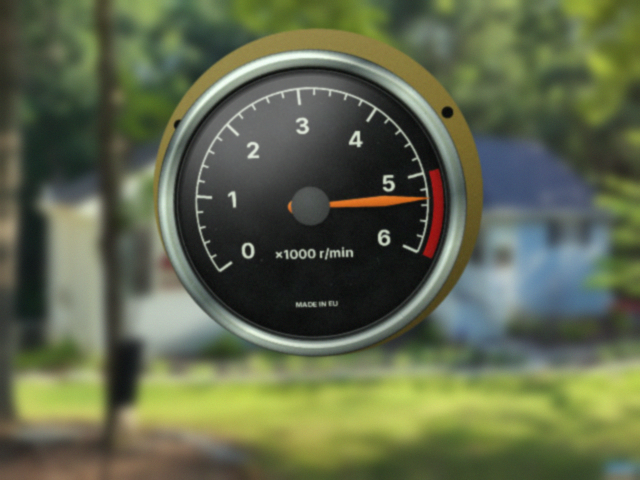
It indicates 5300
